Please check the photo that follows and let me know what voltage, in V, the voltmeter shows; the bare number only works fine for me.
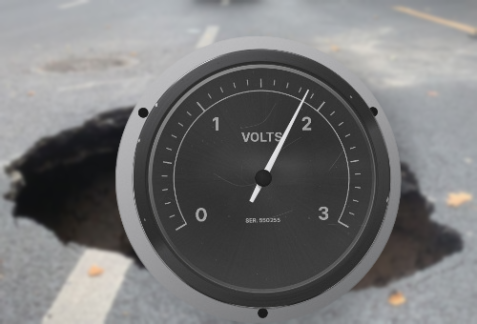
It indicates 1.85
